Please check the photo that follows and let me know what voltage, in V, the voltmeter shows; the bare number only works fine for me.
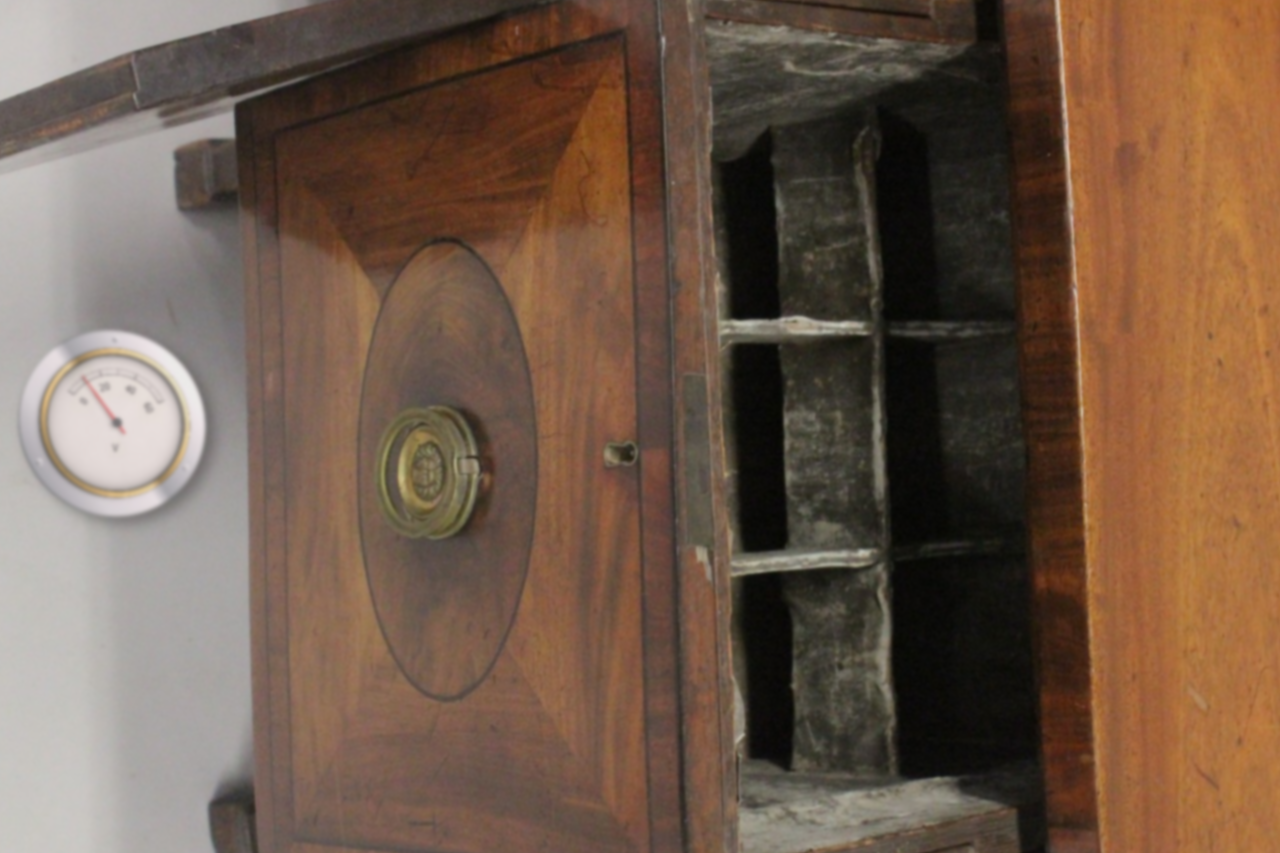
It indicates 10
